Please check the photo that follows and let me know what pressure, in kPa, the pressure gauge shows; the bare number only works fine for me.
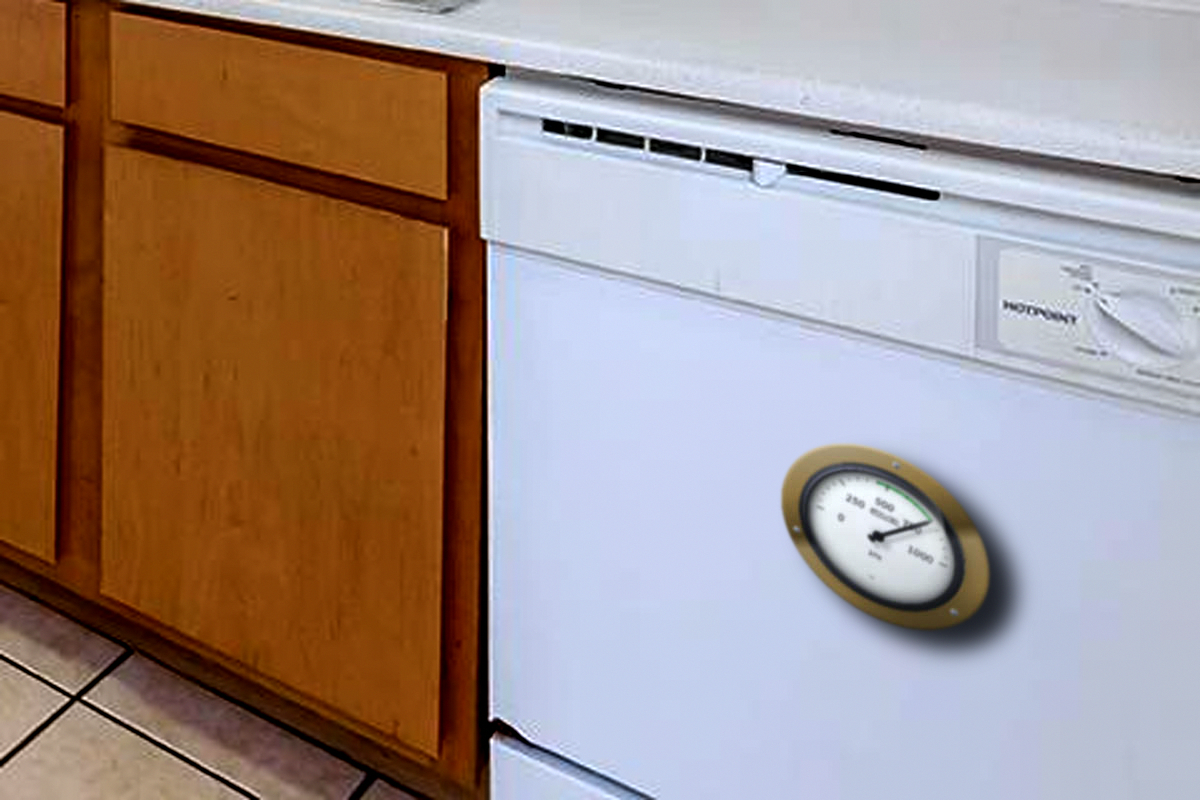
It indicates 750
